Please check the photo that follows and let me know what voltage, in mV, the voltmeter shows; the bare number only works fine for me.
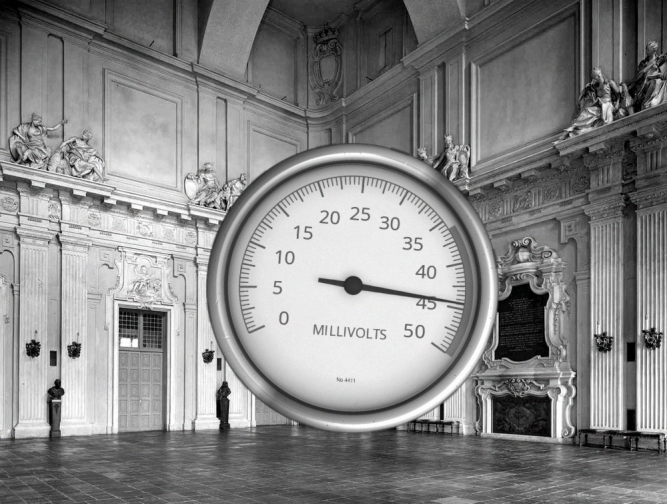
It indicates 44.5
